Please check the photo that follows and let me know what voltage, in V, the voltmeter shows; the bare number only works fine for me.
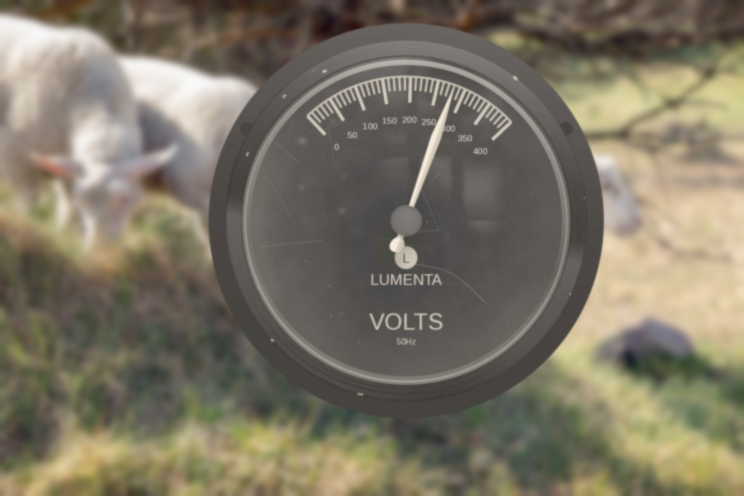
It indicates 280
